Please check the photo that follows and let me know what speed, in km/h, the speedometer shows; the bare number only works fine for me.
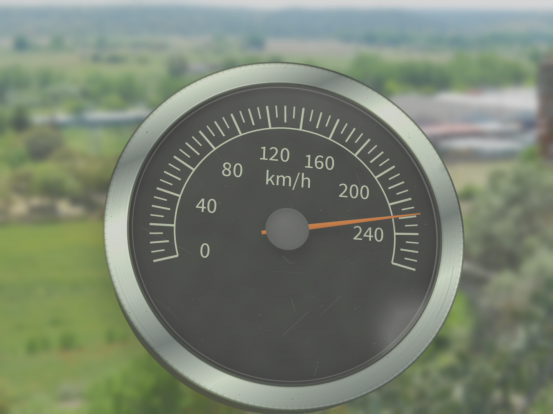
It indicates 230
